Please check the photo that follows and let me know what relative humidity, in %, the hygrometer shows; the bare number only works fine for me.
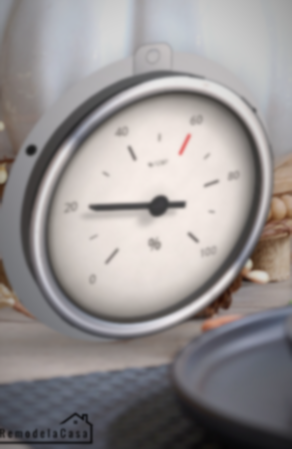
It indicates 20
